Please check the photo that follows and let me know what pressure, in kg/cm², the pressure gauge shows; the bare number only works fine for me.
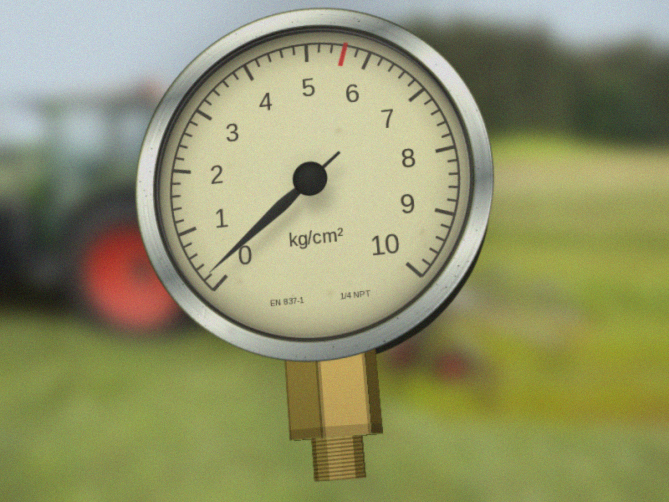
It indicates 0.2
